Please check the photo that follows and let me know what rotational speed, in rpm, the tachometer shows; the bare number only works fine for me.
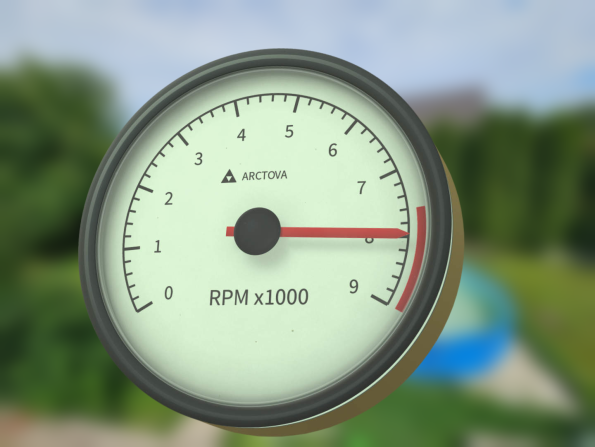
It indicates 8000
